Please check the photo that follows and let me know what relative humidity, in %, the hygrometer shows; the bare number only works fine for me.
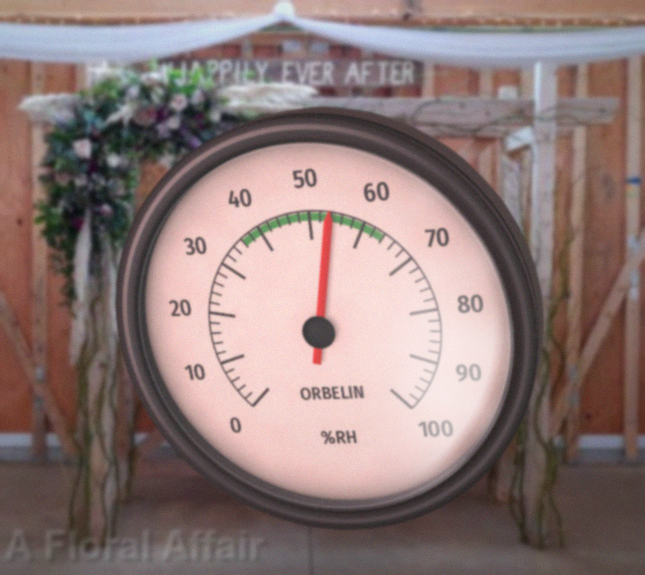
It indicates 54
